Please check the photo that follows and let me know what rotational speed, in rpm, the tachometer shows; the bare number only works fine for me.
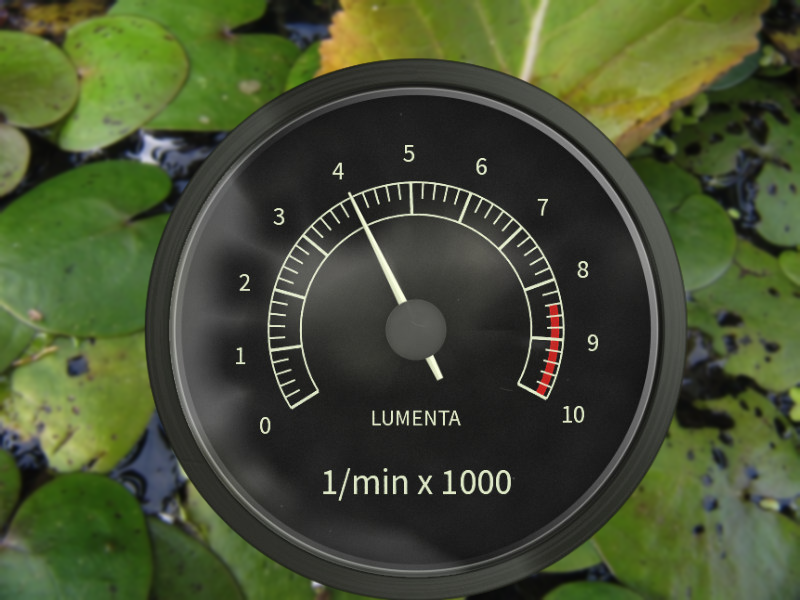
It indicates 4000
